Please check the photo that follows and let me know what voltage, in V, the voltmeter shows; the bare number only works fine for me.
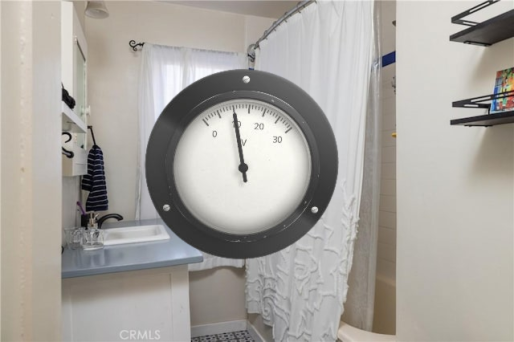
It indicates 10
